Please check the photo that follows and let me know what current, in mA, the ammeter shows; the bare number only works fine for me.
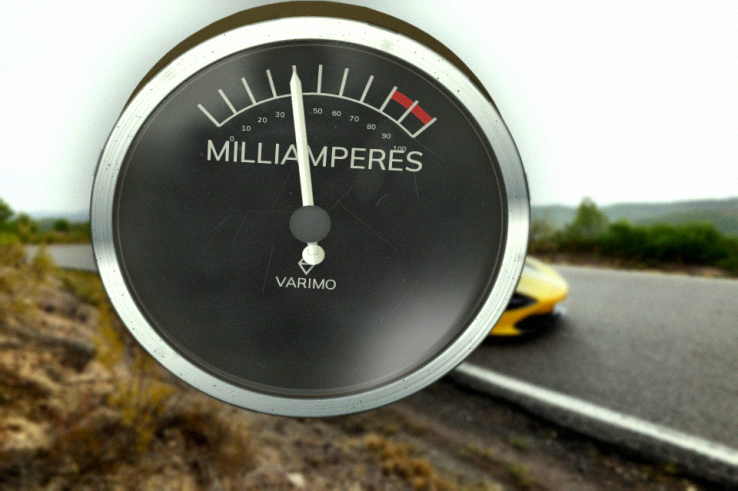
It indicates 40
